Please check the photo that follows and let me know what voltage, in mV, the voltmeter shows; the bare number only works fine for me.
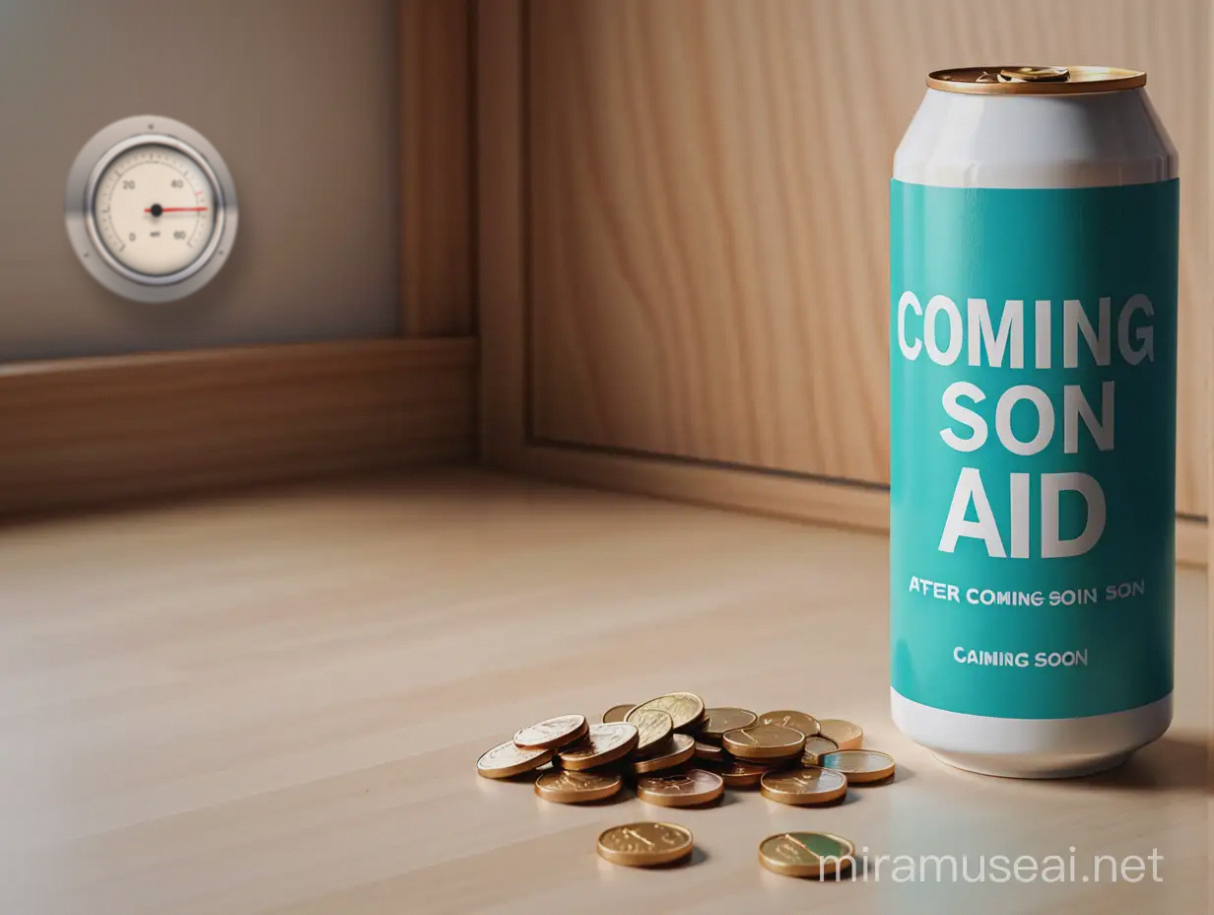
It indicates 50
